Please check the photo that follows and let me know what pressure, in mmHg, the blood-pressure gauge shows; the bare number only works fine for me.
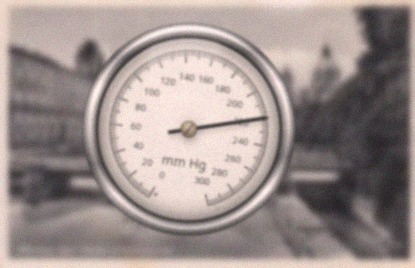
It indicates 220
